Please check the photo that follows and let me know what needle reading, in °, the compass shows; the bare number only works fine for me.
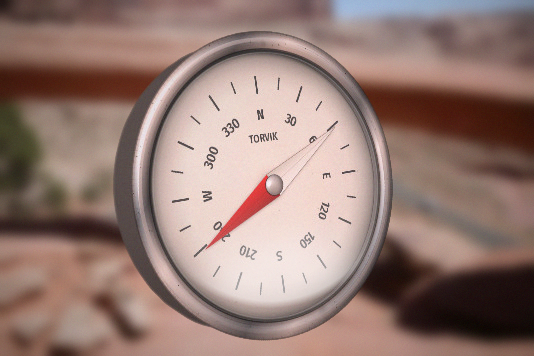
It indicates 240
